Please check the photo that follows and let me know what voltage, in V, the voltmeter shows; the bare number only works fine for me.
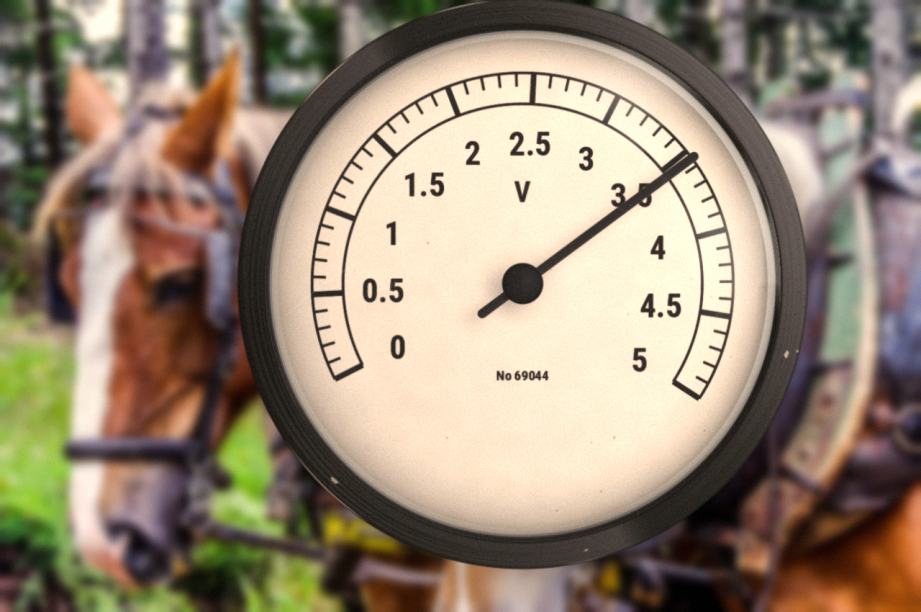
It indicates 3.55
